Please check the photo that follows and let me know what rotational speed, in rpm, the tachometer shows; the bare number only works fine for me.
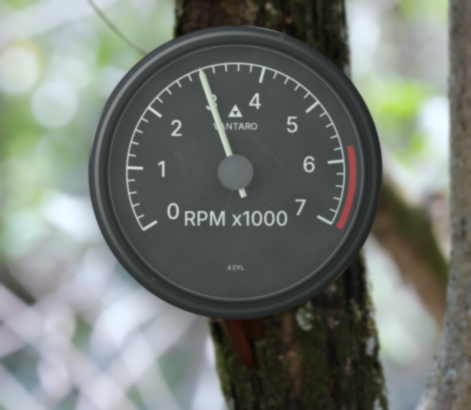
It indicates 3000
